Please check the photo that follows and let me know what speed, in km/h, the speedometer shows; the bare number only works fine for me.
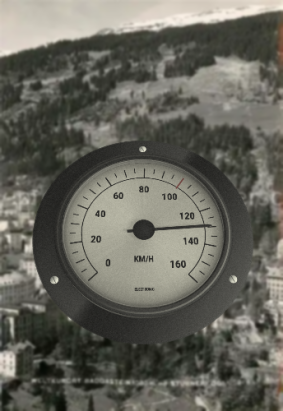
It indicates 130
